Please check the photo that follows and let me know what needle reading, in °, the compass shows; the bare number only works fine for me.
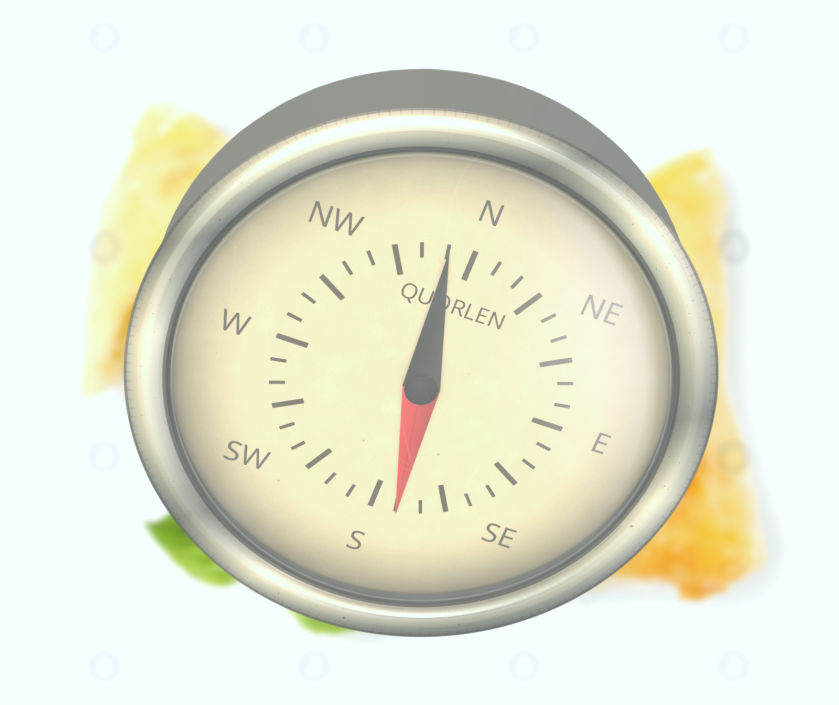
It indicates 170
